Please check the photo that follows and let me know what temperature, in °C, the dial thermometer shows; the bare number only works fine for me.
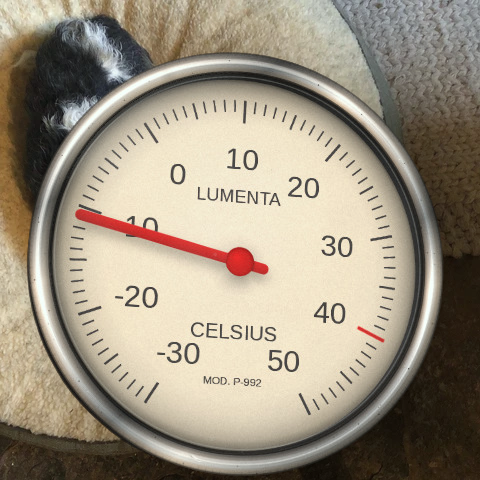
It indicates -11
